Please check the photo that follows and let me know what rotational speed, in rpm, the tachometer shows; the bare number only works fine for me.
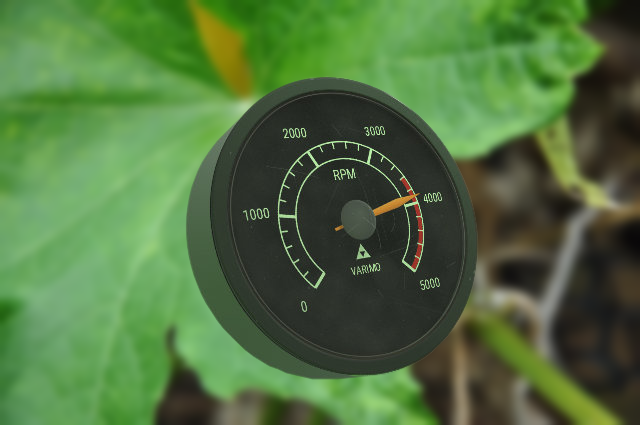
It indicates 3900
